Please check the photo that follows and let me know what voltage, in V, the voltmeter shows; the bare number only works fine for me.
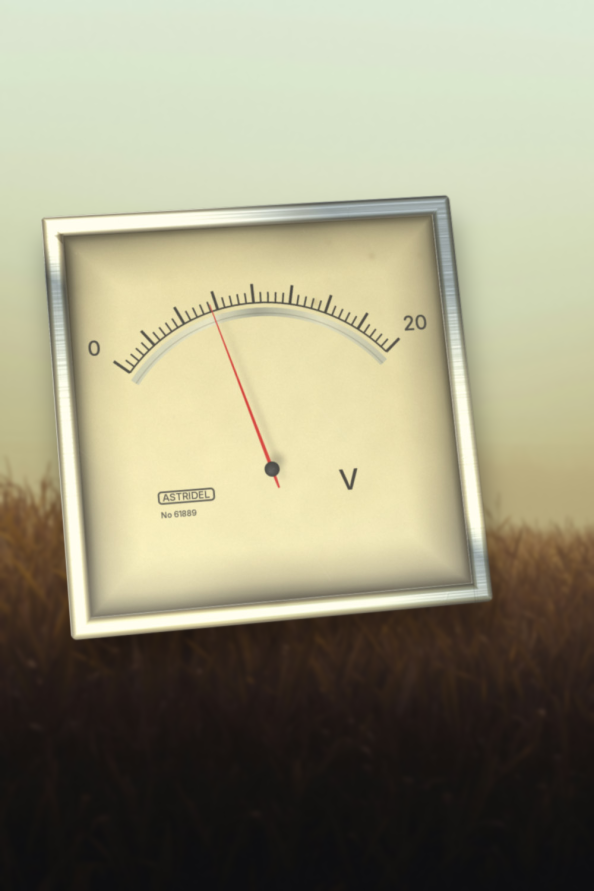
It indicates 7
